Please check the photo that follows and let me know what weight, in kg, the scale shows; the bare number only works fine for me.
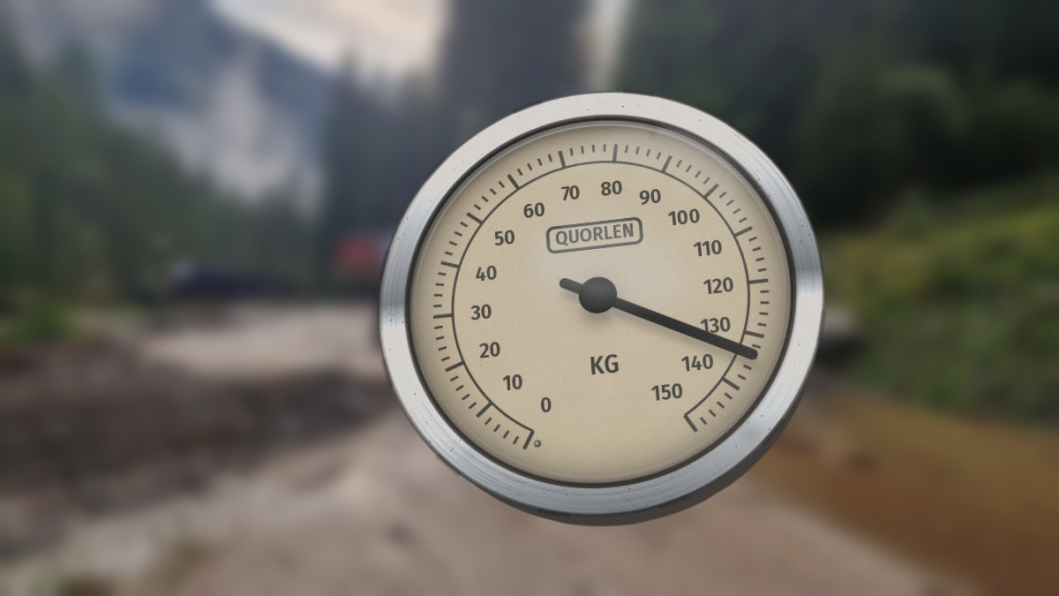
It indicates 134
